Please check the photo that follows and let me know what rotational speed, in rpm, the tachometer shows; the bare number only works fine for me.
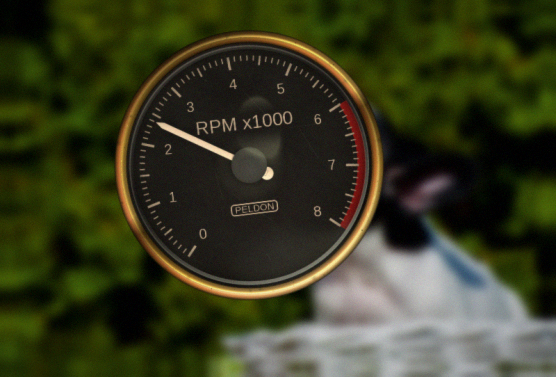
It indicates 2400
